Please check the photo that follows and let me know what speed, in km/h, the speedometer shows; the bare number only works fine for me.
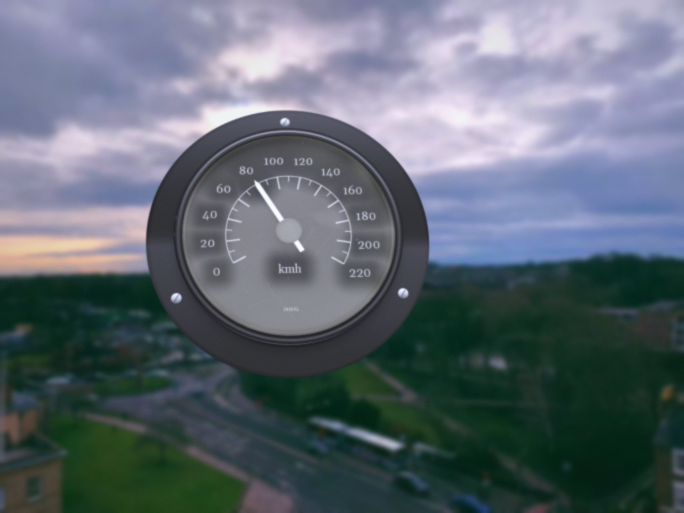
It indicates 80
